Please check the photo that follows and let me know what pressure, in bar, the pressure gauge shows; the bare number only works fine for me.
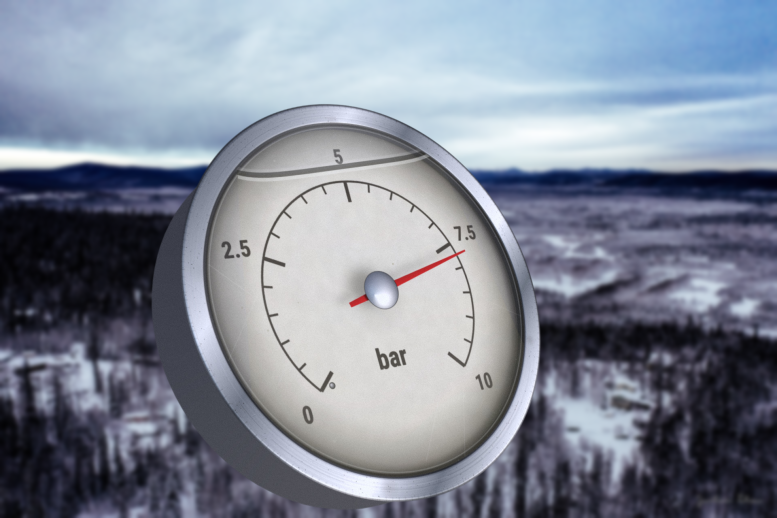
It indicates 7.75
